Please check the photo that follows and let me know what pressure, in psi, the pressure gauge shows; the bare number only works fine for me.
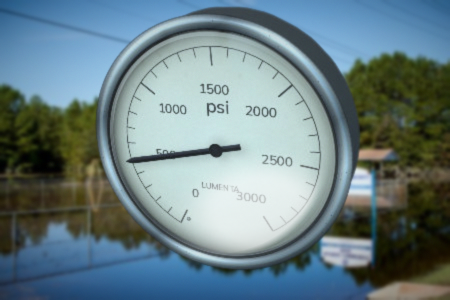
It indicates 500
